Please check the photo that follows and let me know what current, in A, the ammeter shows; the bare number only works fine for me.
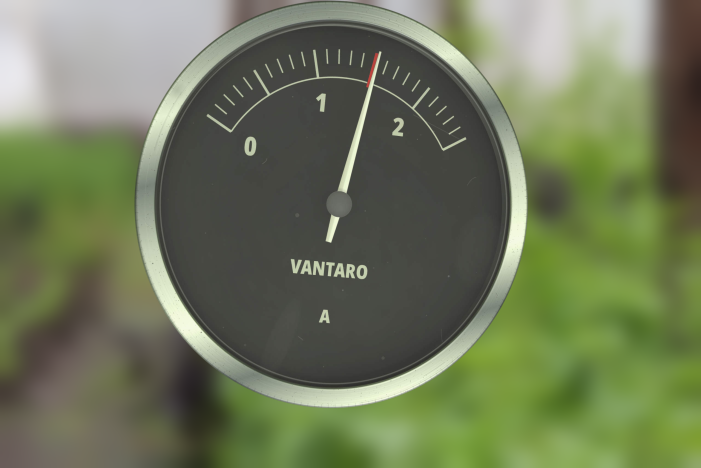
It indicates 1.5
